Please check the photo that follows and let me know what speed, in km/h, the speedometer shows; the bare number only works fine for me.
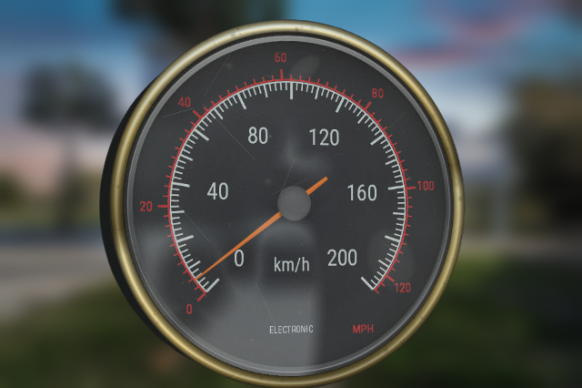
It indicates 6
